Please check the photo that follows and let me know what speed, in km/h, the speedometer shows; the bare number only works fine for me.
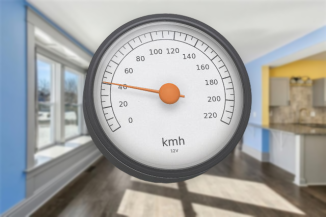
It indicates 40
